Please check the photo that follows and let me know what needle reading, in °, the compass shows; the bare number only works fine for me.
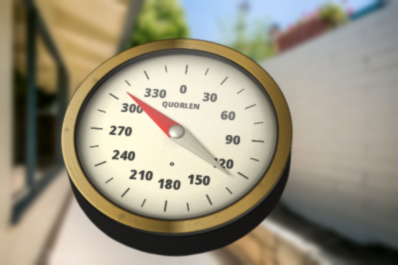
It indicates 307.5
